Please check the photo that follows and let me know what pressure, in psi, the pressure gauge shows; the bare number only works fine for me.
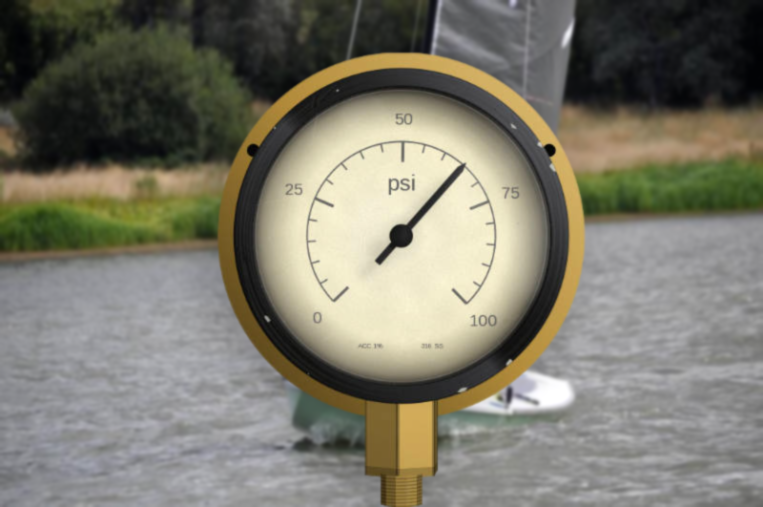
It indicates 65
